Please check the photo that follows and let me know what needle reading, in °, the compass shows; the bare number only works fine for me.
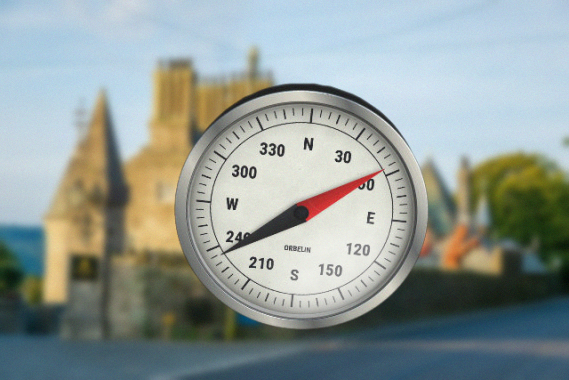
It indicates 55
